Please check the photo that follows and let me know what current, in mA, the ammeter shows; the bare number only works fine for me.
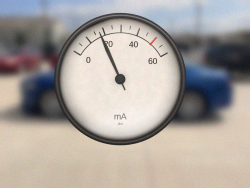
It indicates 17.5
